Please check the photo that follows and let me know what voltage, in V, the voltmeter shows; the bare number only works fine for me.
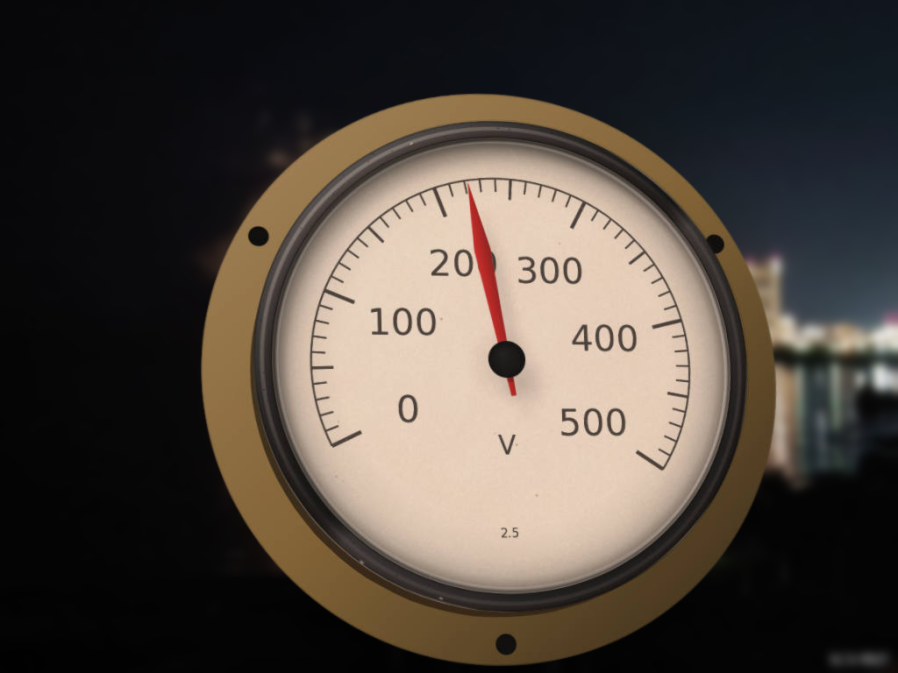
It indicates 220
